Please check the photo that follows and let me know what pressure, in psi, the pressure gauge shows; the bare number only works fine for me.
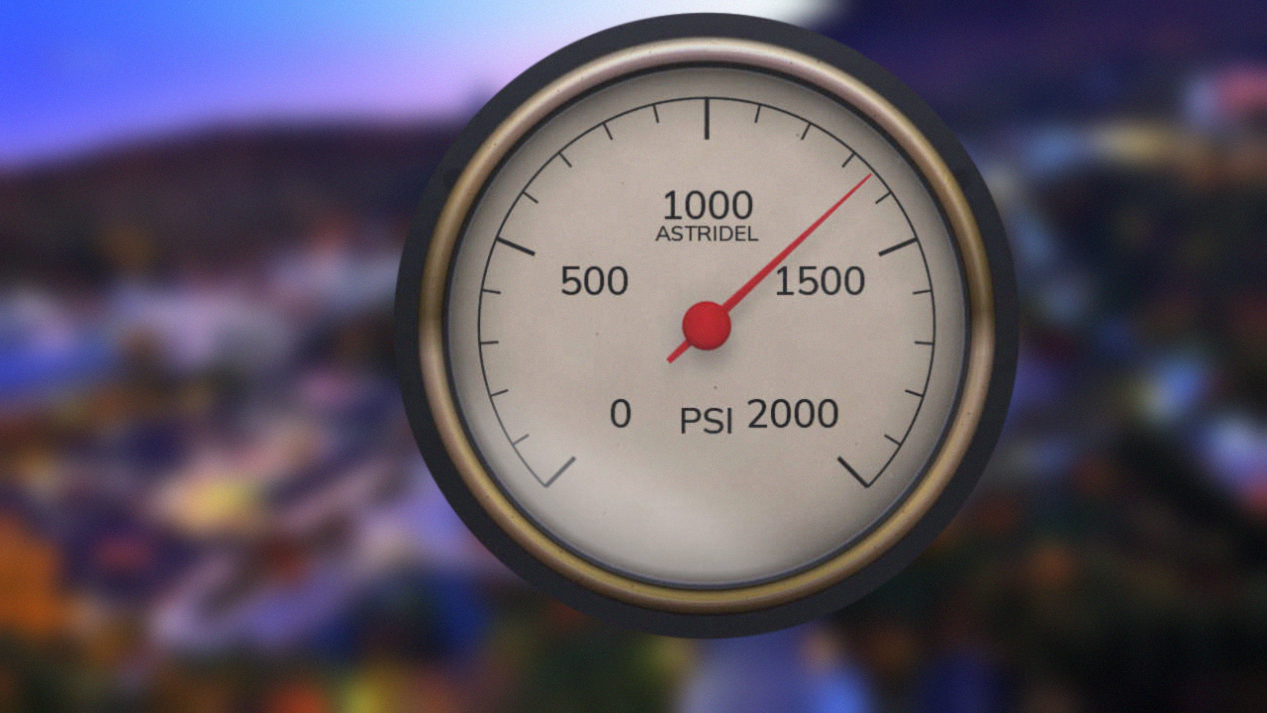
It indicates 1350
